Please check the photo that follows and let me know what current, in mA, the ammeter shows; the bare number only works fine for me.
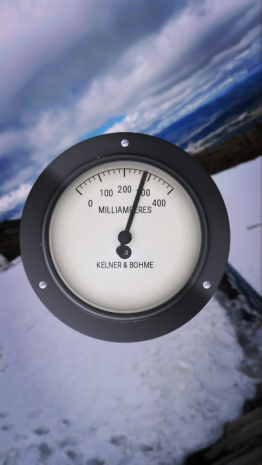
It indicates 280
